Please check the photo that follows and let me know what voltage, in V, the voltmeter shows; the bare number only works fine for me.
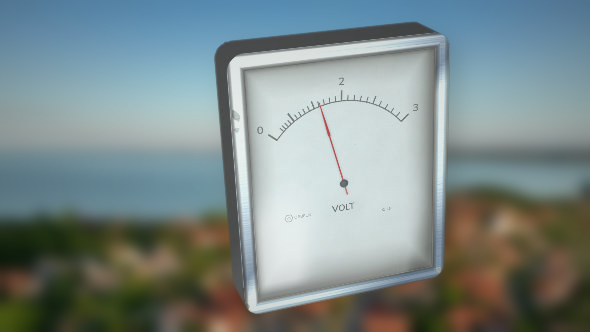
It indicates 1.6
